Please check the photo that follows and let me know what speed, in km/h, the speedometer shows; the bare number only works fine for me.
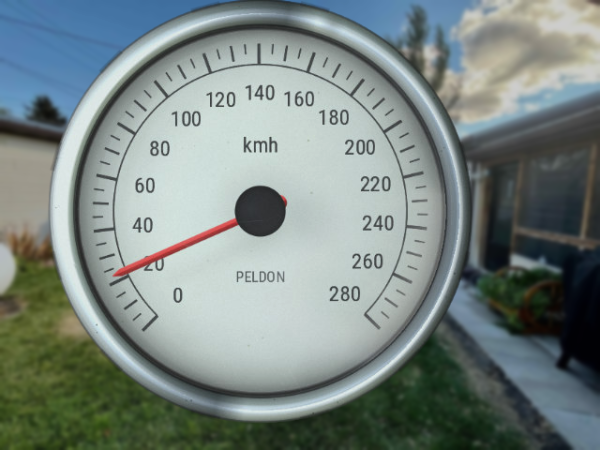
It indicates 22.5
